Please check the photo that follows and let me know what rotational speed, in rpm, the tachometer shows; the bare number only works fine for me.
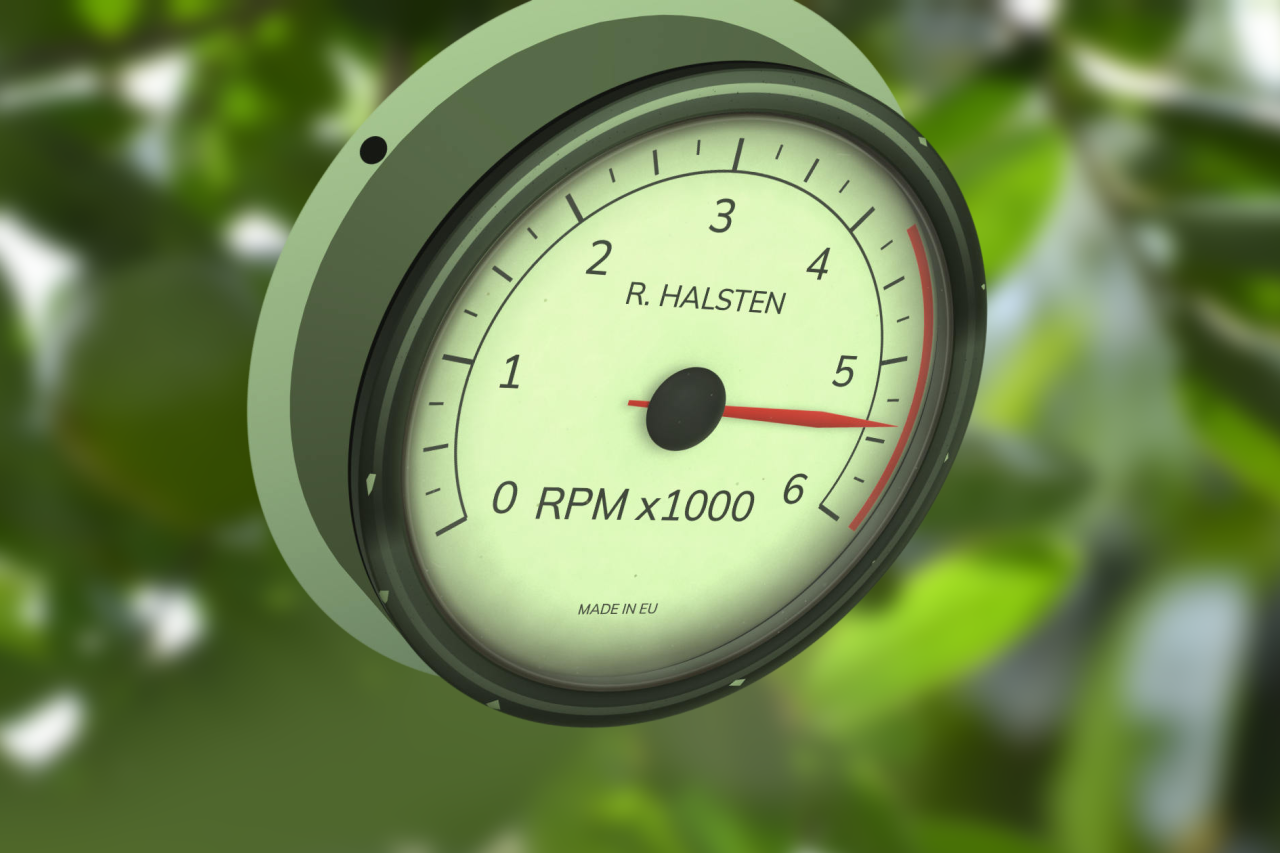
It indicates 5375
